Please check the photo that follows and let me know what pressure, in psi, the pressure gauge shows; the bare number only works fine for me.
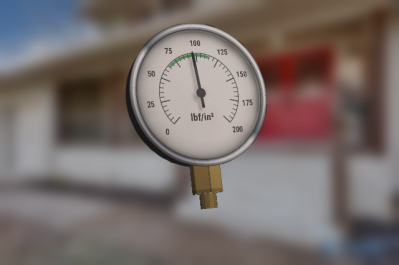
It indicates 95
